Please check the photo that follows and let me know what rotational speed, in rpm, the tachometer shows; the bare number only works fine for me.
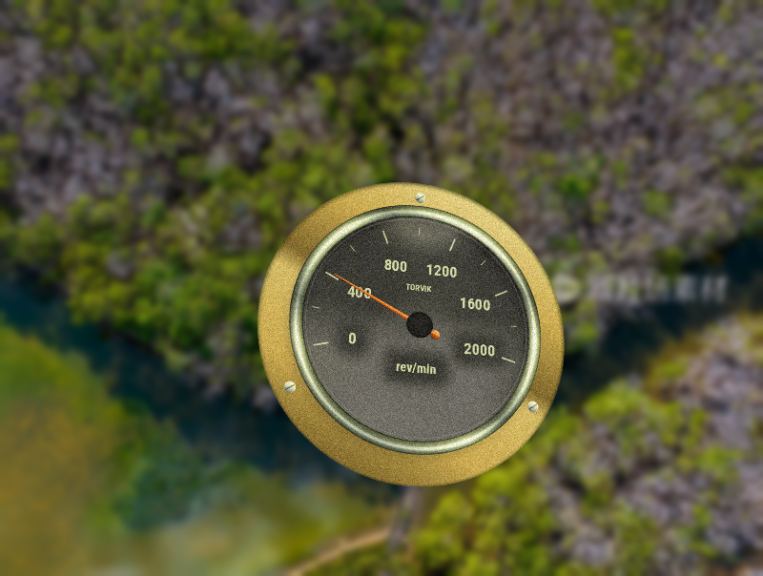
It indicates 400
